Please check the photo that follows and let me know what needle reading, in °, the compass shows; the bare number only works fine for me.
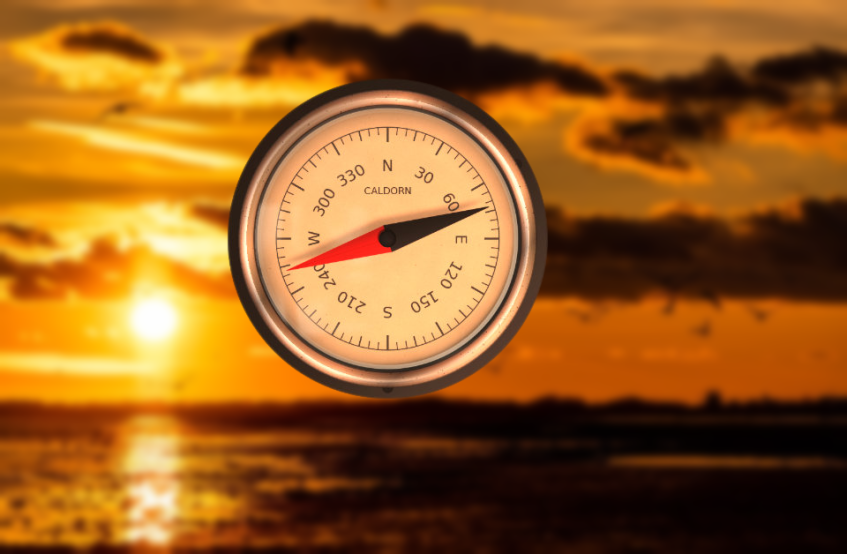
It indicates 252.5
